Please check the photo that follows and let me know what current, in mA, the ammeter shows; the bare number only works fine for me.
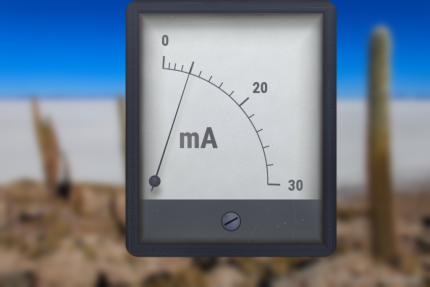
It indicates 10
